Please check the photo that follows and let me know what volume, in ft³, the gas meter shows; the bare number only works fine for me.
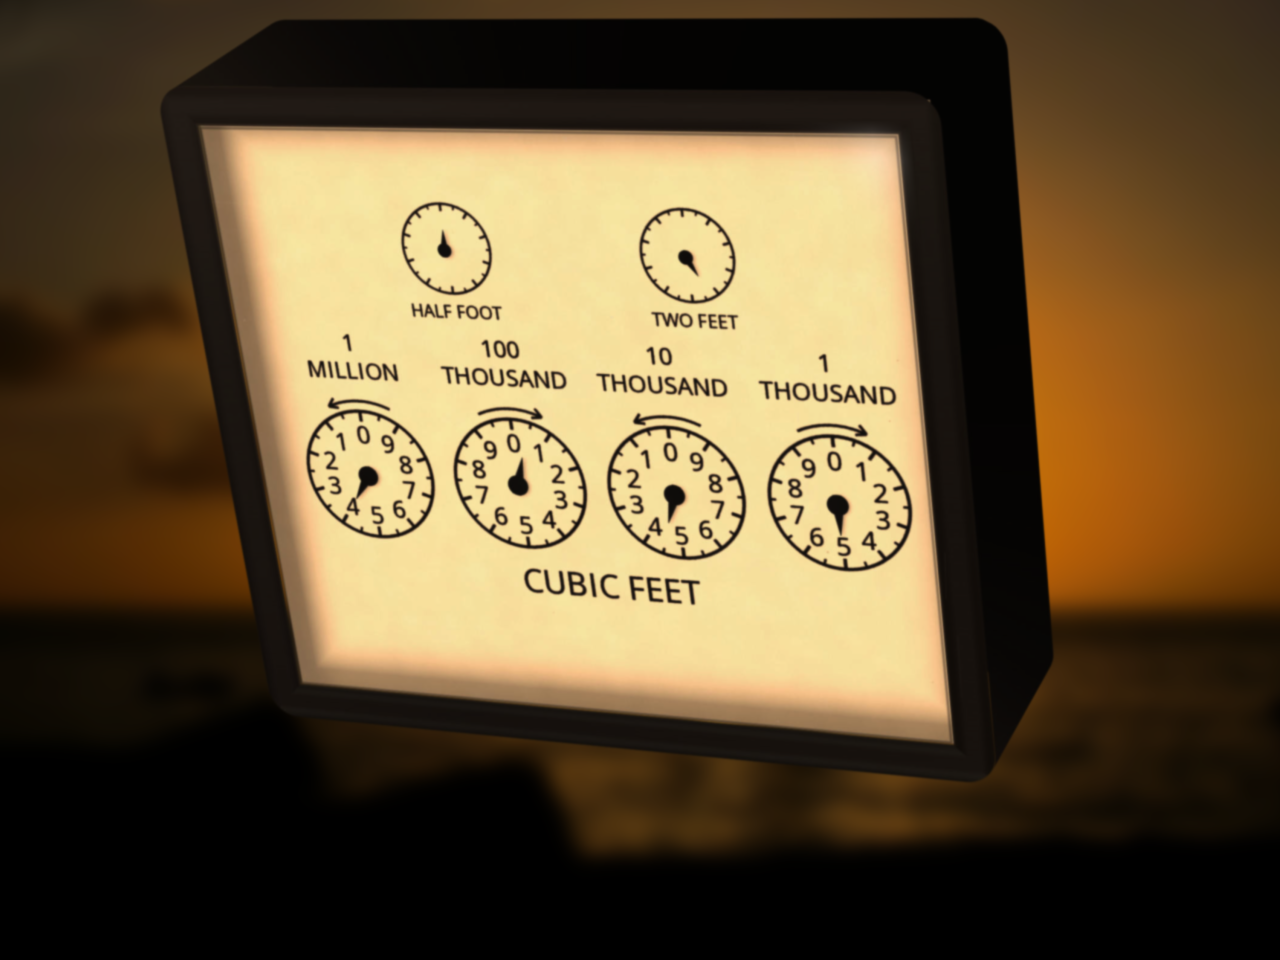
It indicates 404500
